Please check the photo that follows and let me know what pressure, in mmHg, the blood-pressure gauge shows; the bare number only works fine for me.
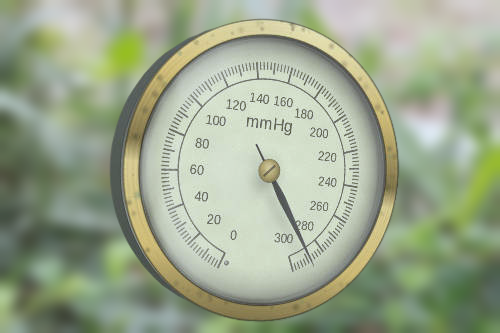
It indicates 290
